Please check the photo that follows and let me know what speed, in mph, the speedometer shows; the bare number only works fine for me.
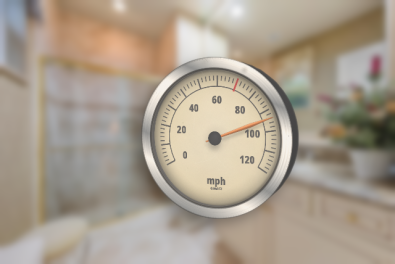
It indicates 94
